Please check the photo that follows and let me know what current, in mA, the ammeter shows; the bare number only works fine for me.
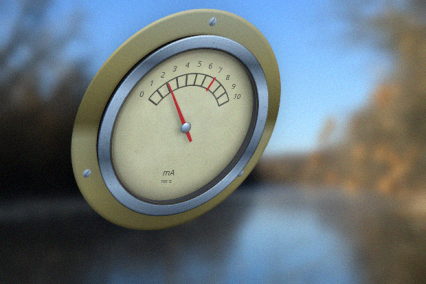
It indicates 2
